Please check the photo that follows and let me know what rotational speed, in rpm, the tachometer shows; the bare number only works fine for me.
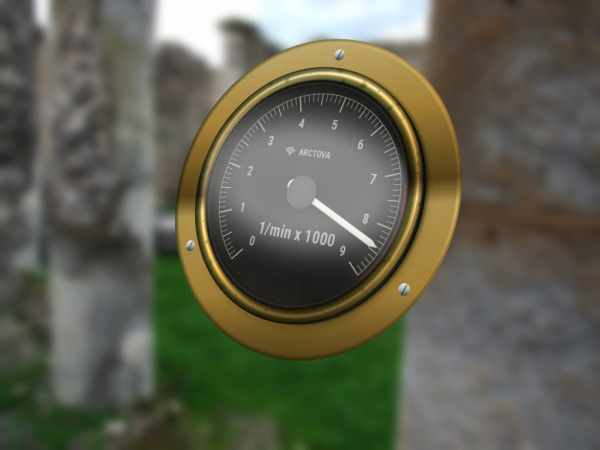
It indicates 8400
